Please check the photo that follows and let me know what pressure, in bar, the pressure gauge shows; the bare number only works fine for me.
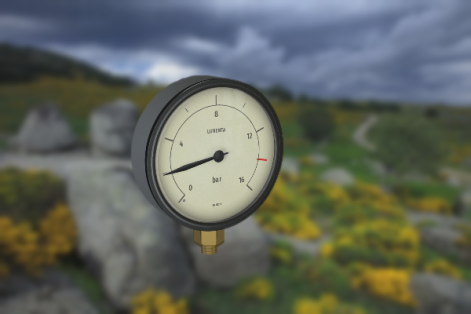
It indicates 2
